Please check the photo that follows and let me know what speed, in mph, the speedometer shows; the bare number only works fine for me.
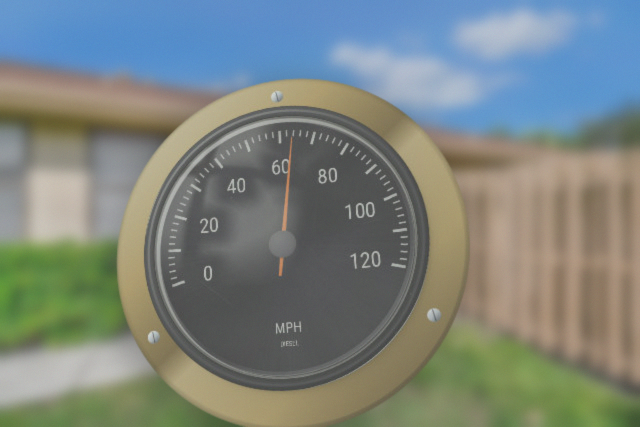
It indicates 64
